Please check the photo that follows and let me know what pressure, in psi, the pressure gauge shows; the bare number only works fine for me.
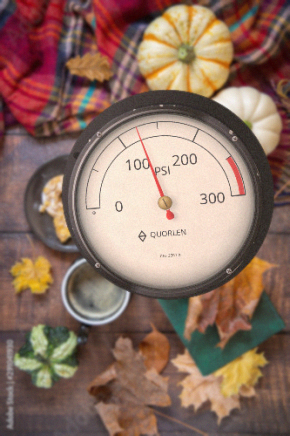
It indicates 125
